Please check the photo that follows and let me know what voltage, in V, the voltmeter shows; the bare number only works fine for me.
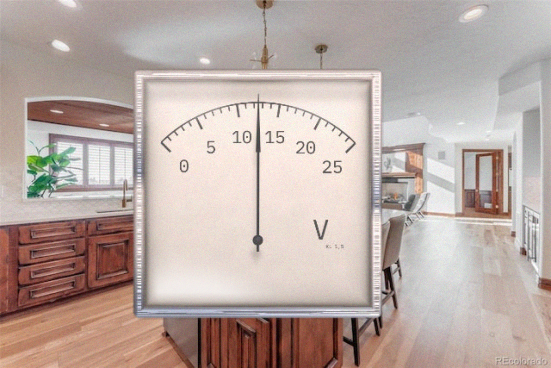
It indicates 12.5
